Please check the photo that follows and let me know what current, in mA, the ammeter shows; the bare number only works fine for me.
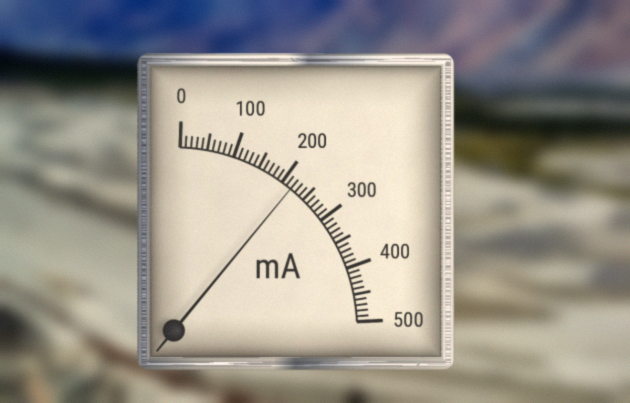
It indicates 220
